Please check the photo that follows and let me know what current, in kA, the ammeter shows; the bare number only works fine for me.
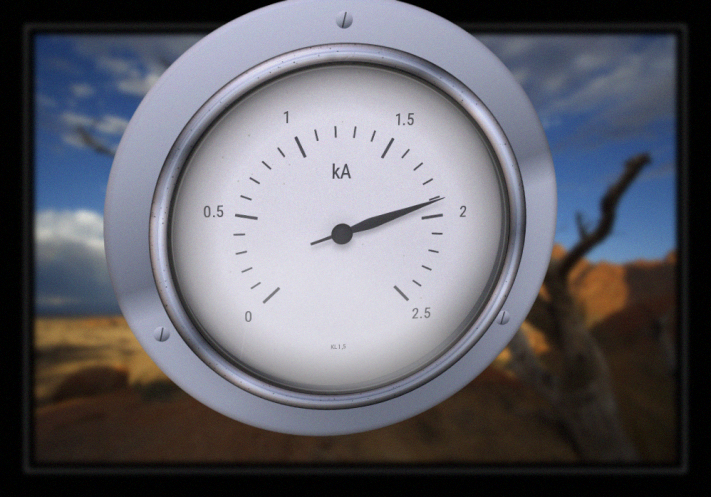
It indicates 1.9
